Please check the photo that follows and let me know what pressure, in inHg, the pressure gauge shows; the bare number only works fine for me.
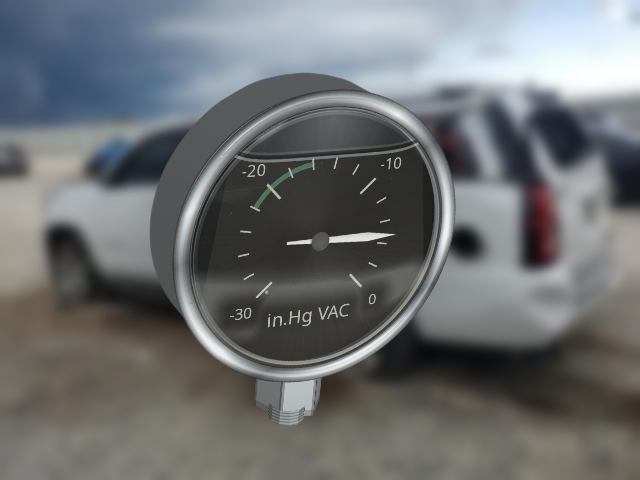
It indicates -5
